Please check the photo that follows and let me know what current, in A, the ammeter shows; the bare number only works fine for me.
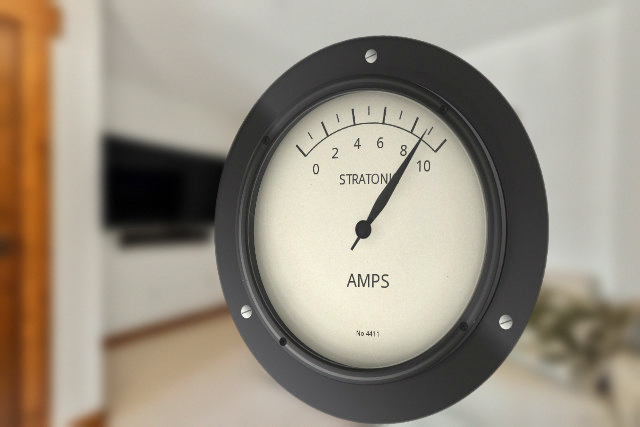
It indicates 9
